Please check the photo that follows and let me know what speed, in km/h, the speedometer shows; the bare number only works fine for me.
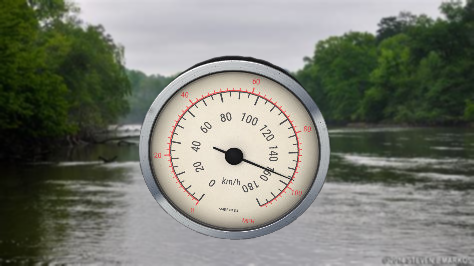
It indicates 155
